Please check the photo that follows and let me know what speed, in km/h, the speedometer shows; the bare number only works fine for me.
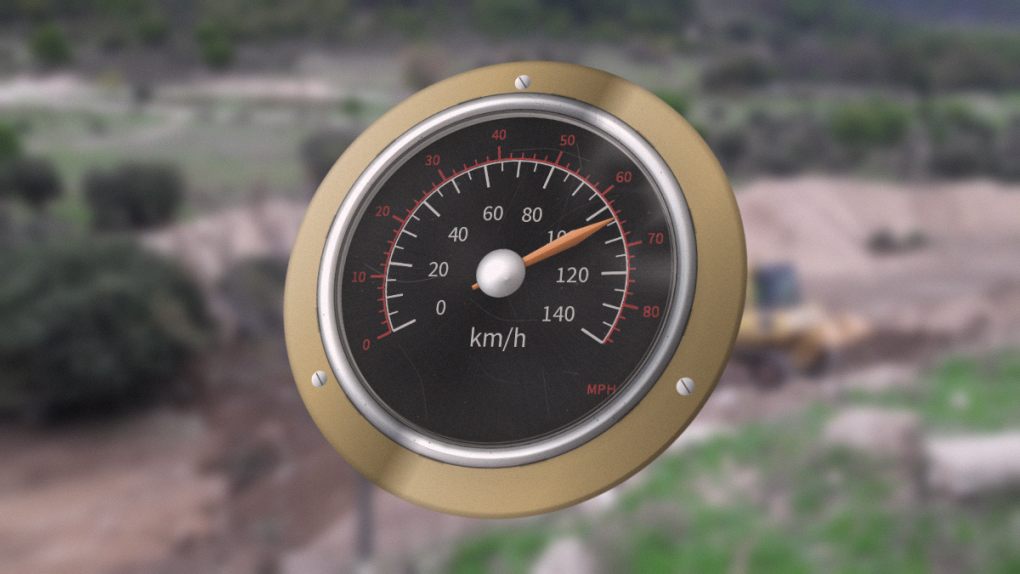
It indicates 105
